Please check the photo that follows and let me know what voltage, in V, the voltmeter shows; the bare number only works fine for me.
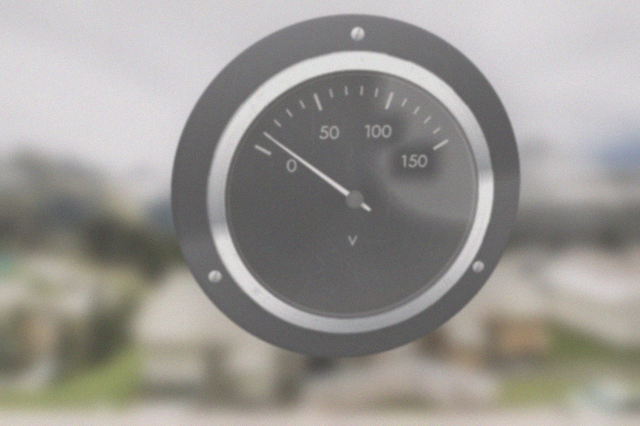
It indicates 10
